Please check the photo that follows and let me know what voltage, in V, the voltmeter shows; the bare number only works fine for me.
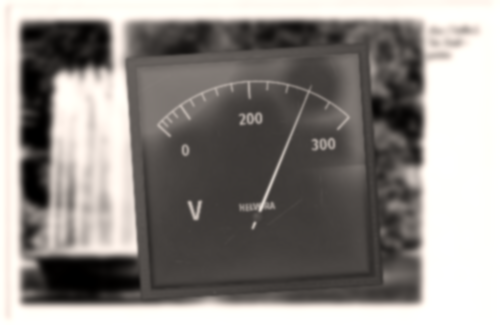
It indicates 260
